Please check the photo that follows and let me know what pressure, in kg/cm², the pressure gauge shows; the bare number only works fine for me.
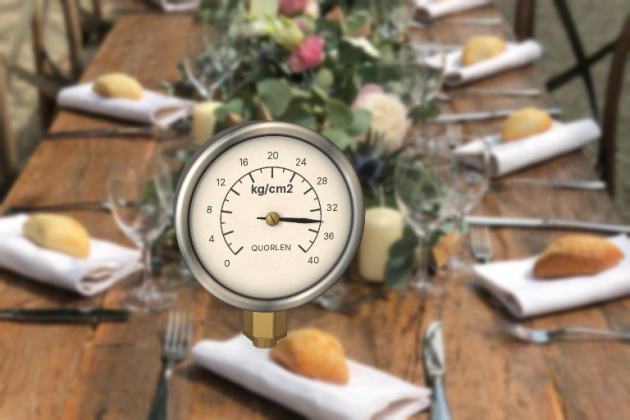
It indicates 34
